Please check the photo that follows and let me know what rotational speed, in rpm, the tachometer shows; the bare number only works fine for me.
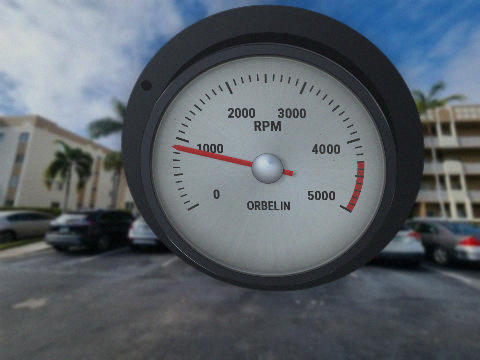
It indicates 900
